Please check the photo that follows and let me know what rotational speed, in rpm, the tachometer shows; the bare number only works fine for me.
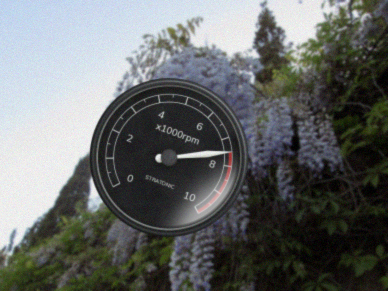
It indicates 7500
